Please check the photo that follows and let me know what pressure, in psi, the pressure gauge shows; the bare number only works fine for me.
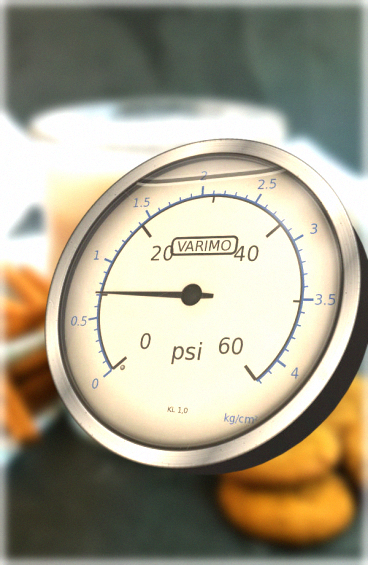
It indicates 10
